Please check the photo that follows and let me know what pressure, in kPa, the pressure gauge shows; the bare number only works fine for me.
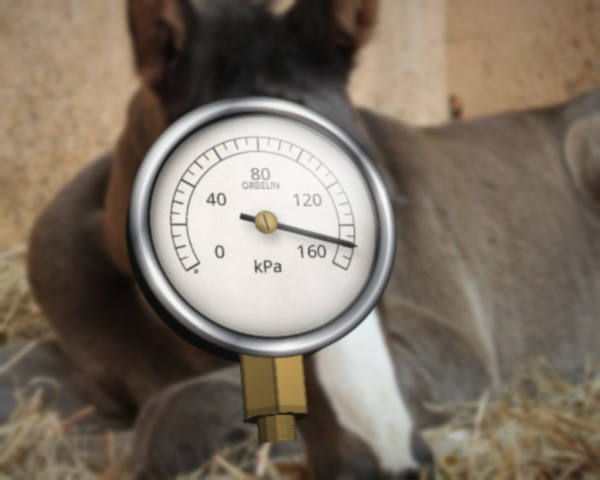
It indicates 150
